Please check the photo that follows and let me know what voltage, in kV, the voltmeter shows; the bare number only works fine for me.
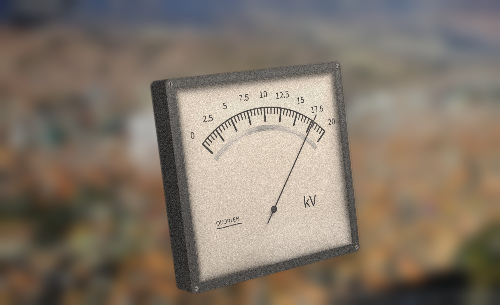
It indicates 17.5
